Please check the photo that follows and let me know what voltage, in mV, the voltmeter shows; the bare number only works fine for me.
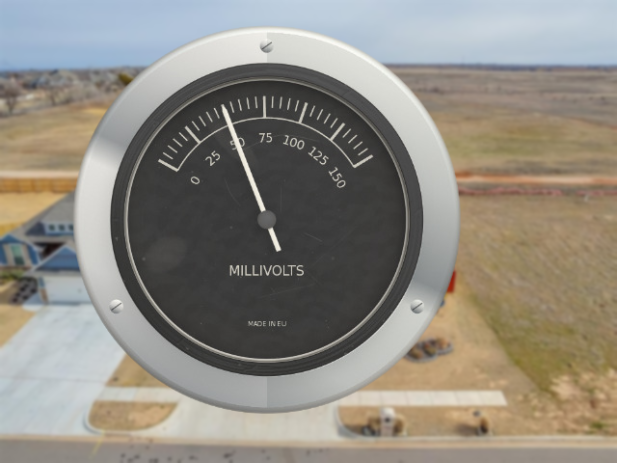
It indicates 50
